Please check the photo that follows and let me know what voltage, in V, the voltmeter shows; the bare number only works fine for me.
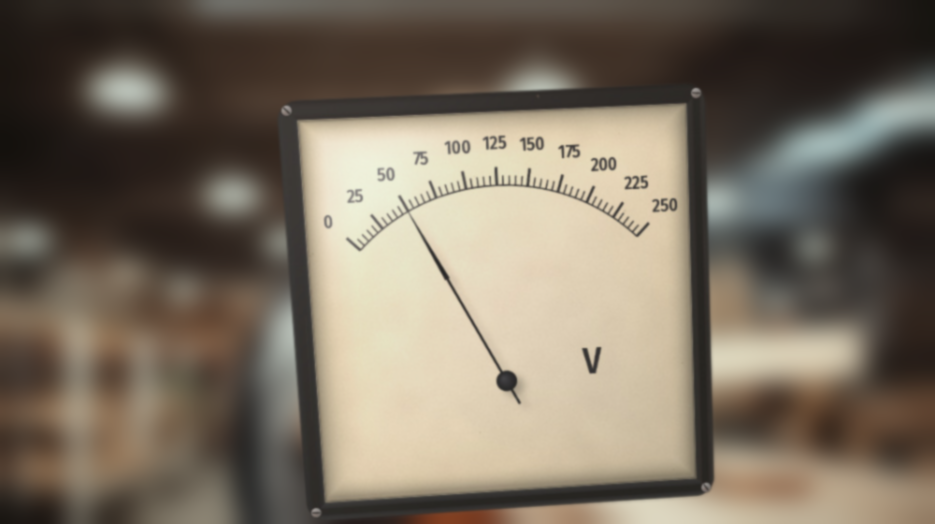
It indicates 50
